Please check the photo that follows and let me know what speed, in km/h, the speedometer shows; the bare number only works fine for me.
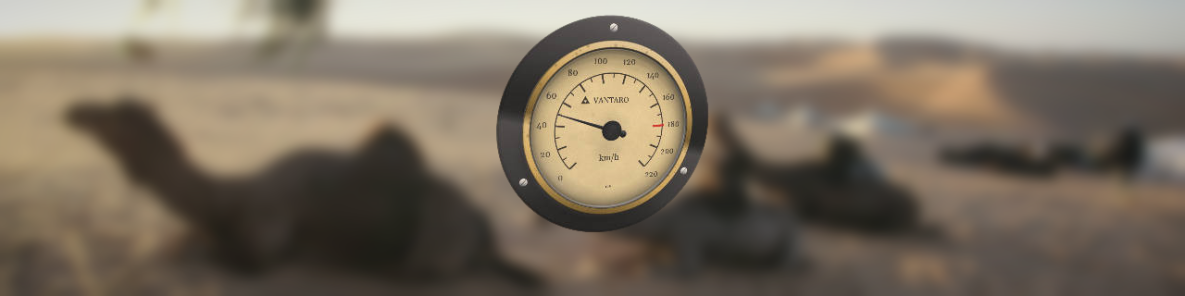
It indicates 50
